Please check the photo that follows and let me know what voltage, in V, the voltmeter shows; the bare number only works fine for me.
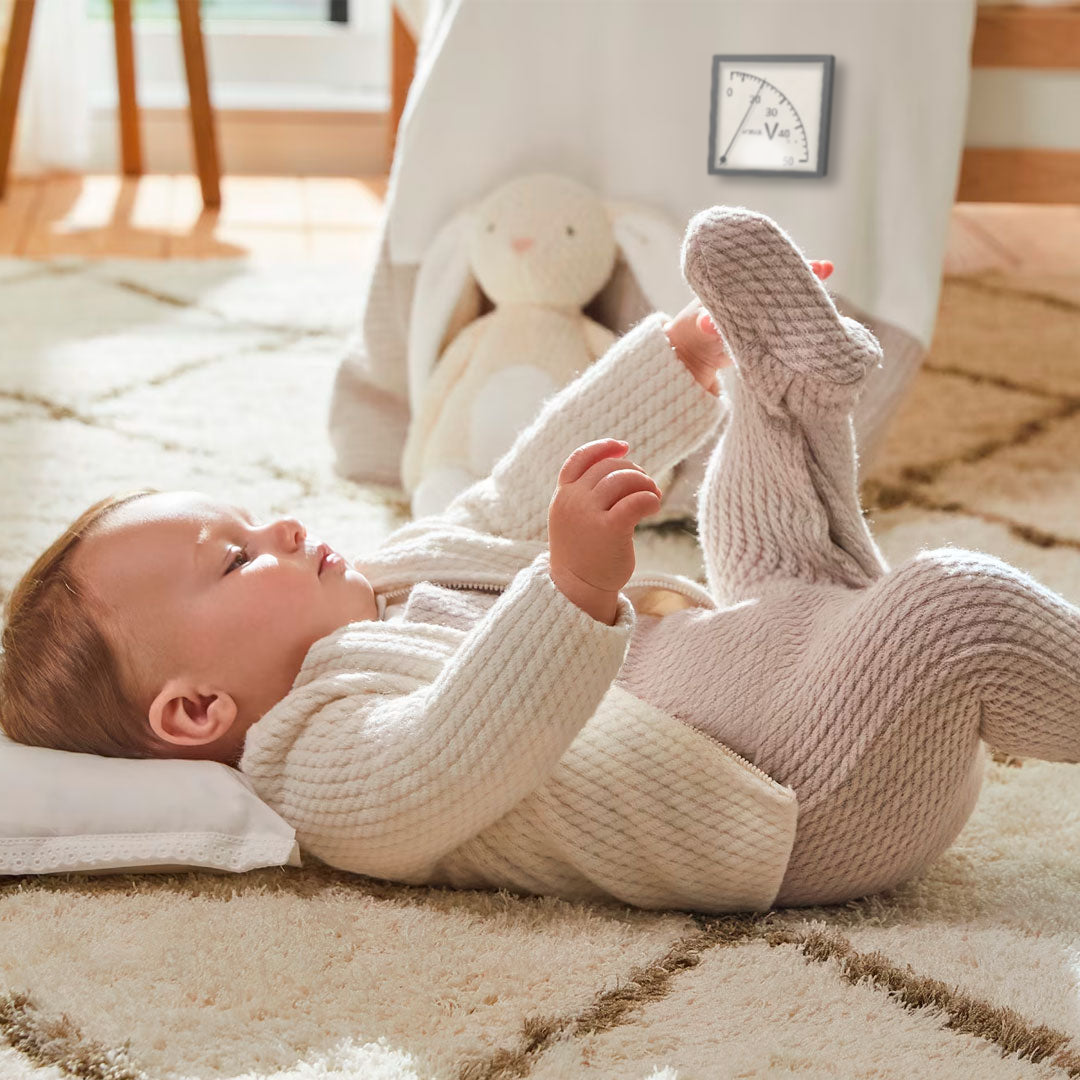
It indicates 20
